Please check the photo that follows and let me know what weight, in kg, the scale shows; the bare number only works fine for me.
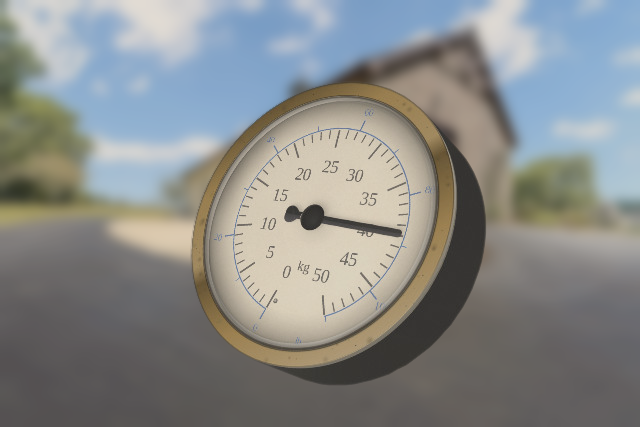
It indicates 40
